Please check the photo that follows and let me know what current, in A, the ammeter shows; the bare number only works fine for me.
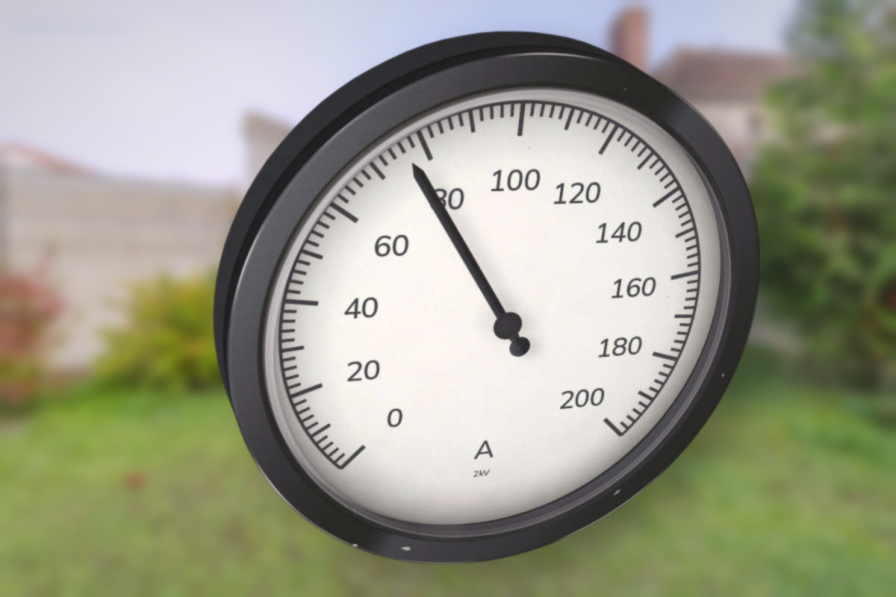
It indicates 76
